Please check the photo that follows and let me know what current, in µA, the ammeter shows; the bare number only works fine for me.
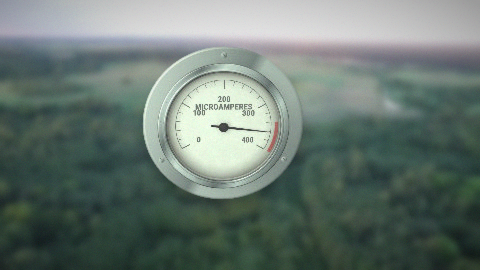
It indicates 360
